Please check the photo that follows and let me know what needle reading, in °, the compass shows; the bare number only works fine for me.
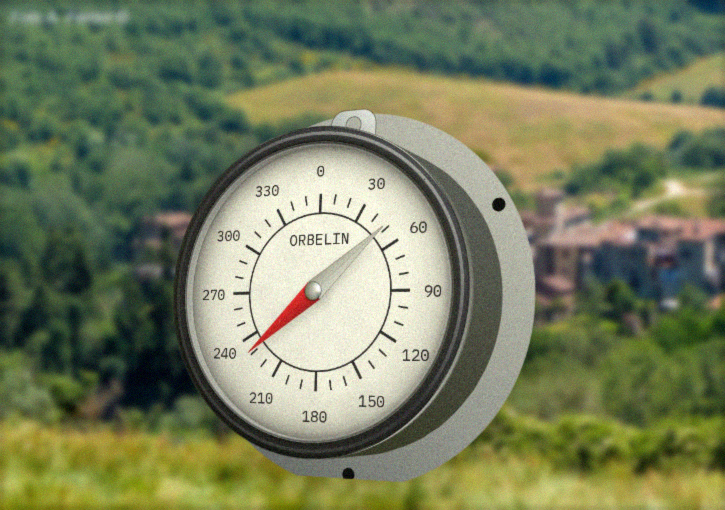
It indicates 230
